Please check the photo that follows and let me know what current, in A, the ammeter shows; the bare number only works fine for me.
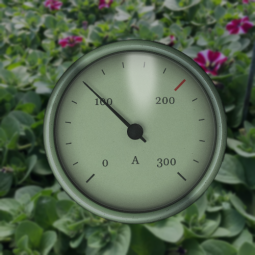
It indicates 100
